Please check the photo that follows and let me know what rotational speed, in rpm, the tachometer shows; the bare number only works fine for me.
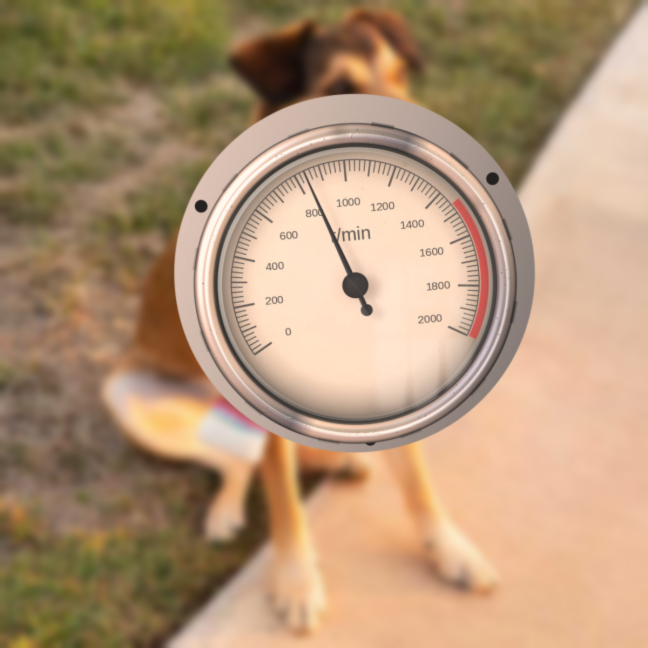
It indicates 840
